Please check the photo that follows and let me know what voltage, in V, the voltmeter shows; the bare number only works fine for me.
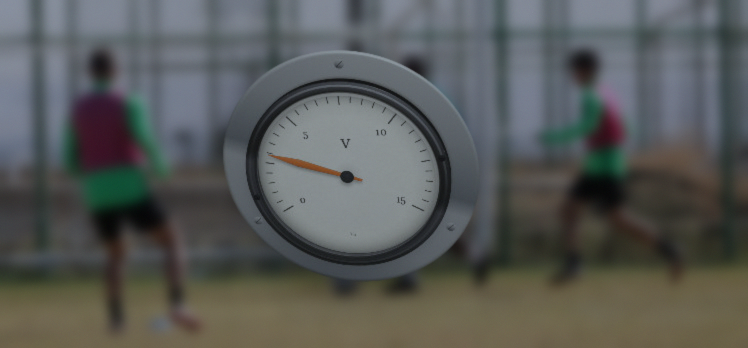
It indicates 3
